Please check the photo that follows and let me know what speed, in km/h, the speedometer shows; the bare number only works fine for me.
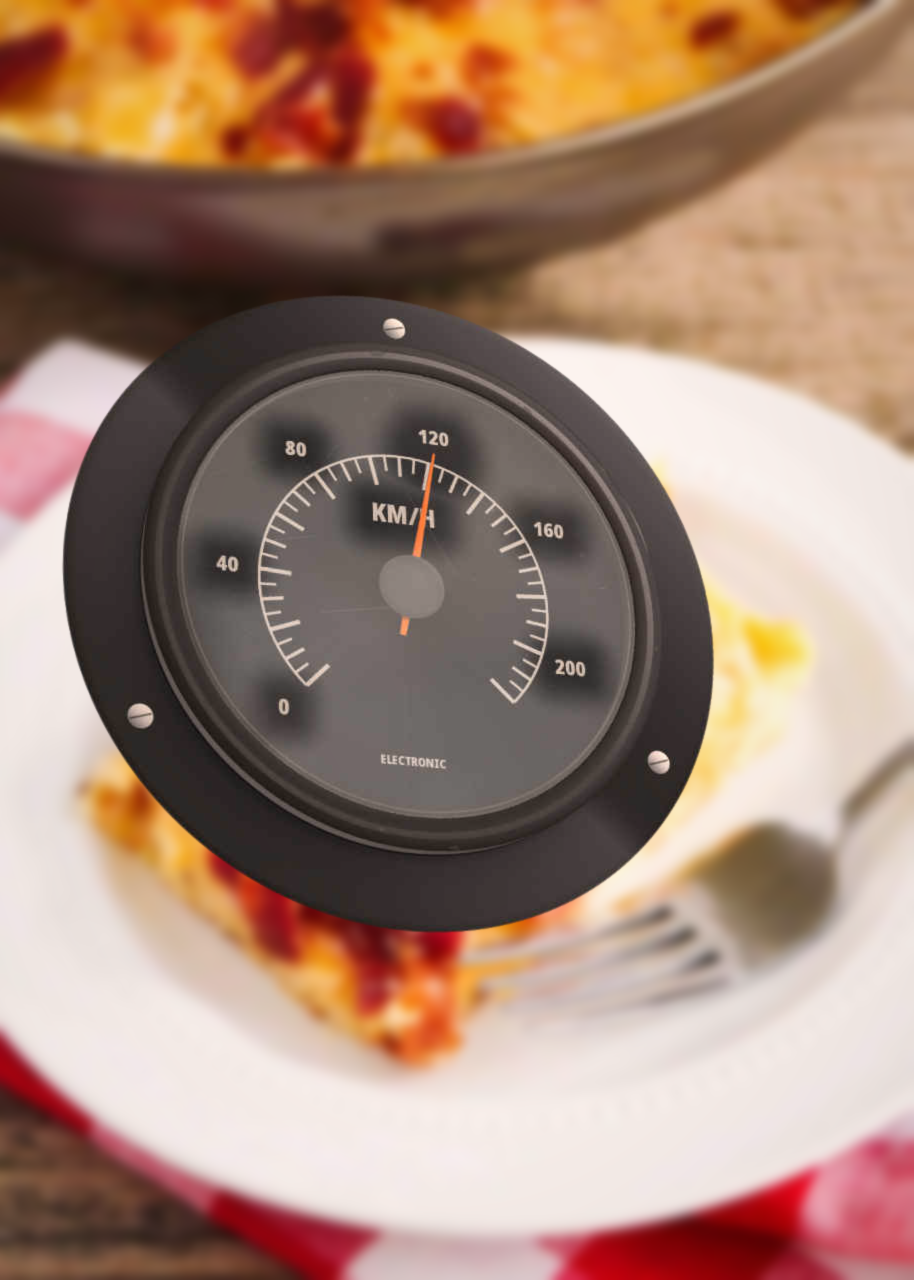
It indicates 120
